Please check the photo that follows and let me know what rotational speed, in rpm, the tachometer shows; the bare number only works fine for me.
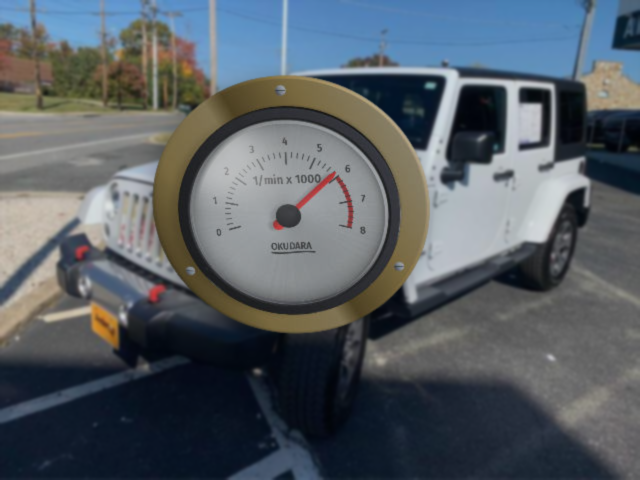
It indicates 5800
